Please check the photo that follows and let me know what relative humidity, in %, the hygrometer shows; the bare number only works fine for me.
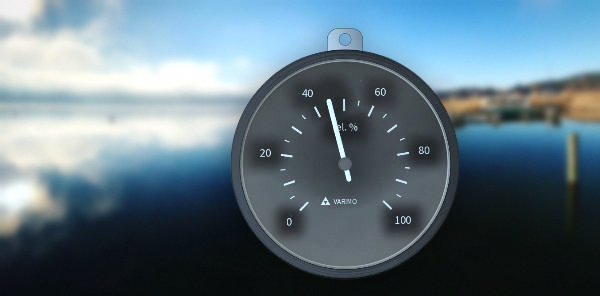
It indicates 45
